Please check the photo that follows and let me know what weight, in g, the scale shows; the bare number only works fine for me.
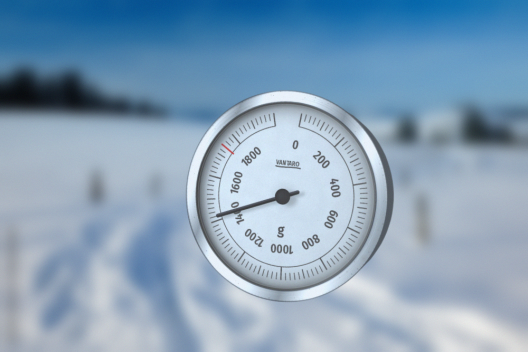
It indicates 1420
